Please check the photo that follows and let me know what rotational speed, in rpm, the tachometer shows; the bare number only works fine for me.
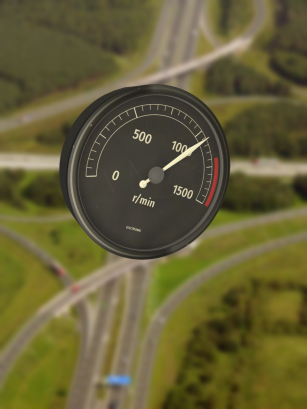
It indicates 1050
